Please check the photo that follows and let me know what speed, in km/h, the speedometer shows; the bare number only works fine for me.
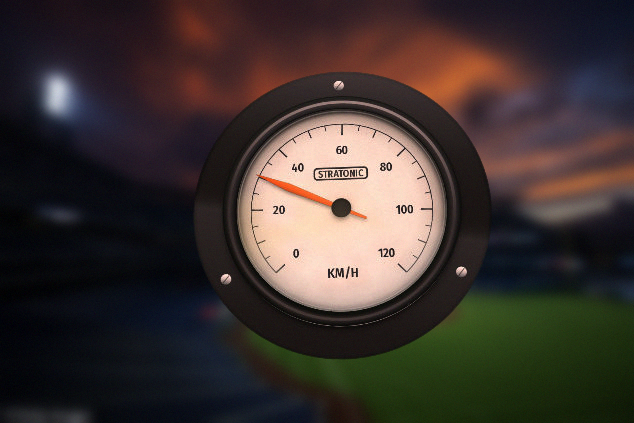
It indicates 30
